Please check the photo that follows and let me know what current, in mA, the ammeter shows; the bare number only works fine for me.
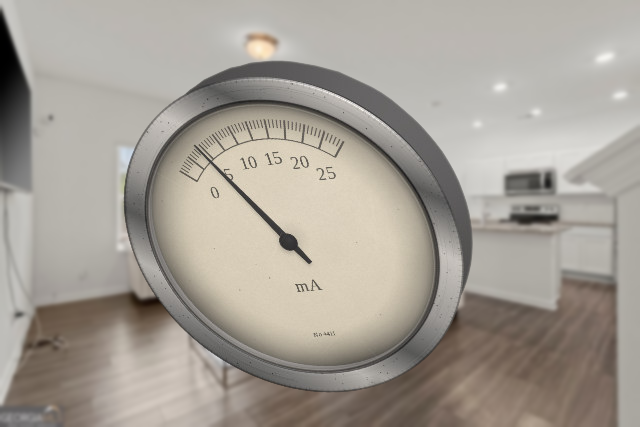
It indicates 5
